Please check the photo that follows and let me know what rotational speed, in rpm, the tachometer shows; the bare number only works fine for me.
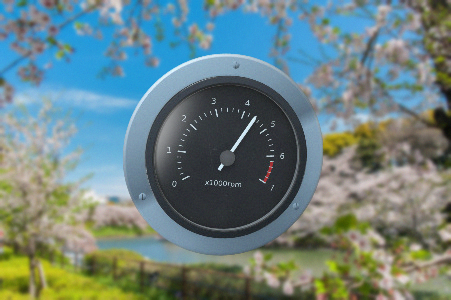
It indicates 4400
